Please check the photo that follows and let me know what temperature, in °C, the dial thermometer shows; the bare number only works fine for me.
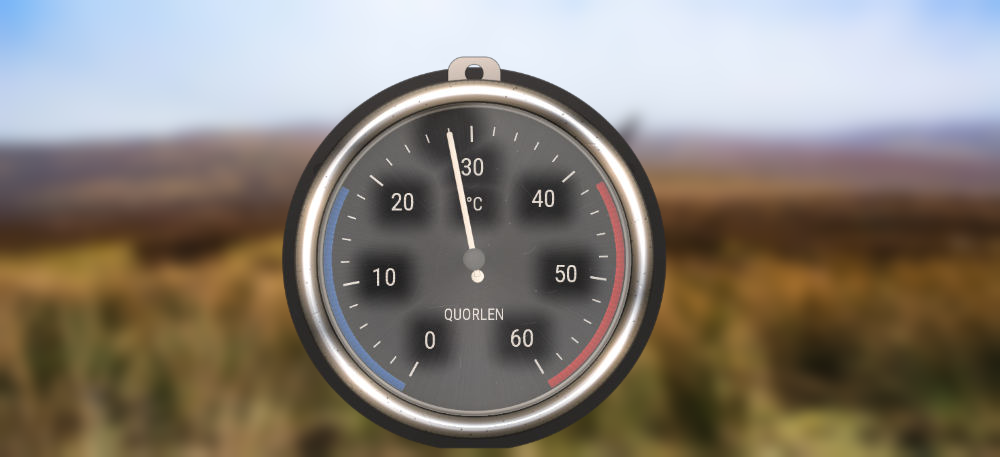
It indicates 28
